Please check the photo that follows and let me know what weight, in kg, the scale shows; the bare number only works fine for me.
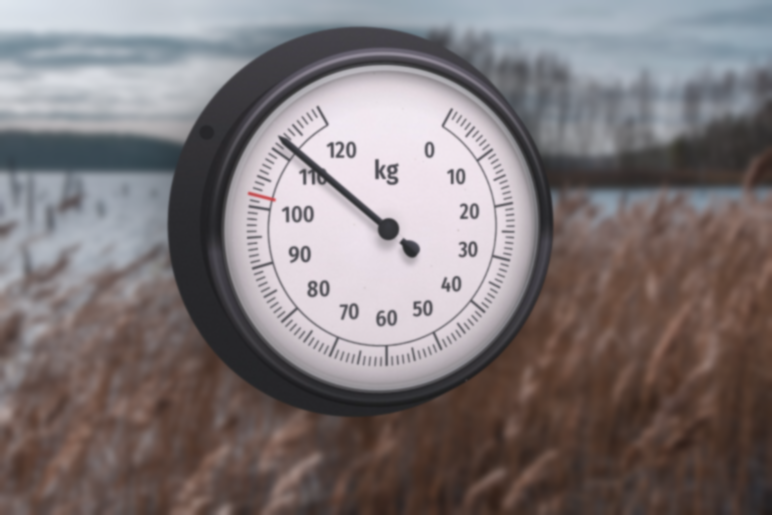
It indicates 112
